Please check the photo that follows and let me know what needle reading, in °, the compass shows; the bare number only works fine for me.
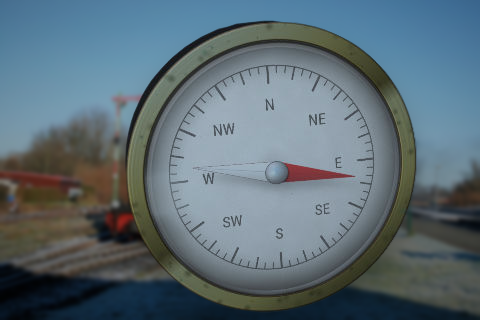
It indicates 100
